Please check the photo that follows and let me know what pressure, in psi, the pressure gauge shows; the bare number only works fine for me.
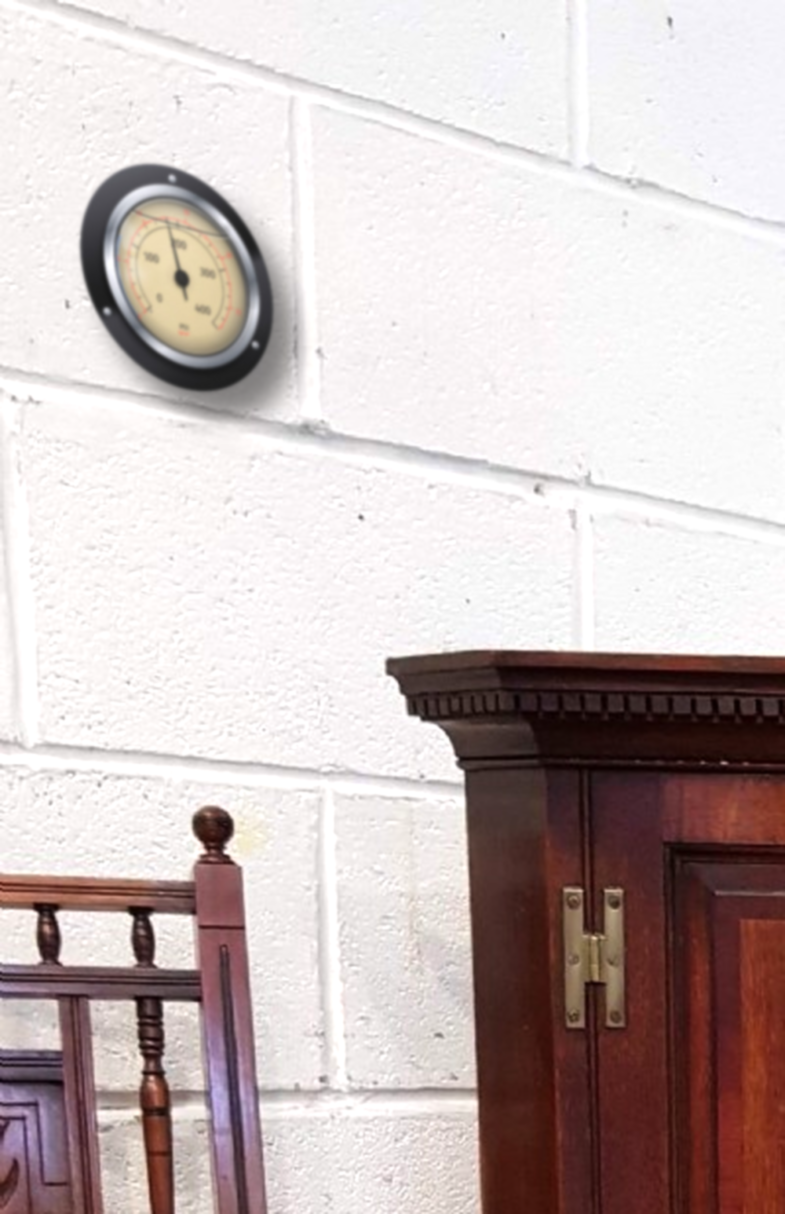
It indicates 180
